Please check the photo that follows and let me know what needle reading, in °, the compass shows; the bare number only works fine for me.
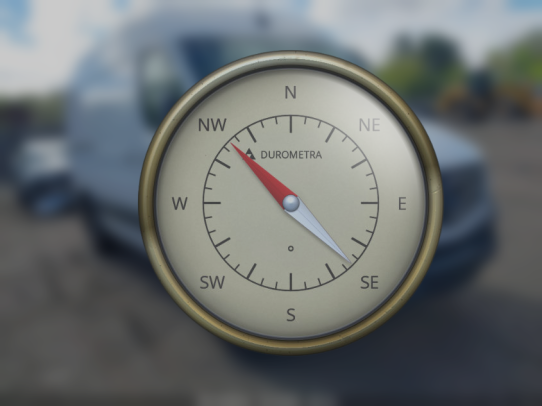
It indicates 315
